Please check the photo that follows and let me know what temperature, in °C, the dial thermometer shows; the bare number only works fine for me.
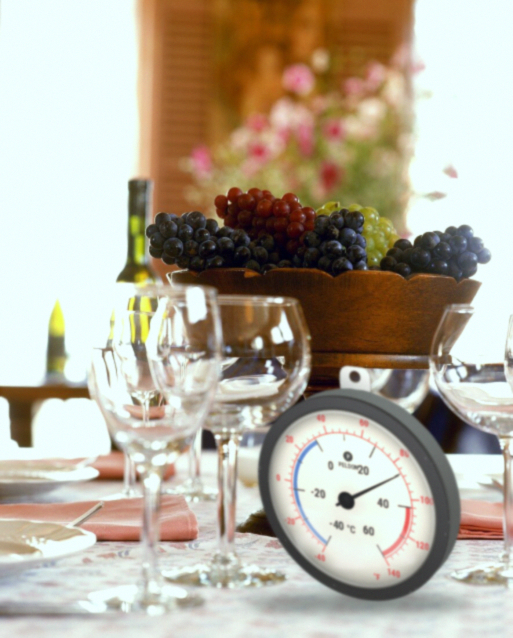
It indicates 30
